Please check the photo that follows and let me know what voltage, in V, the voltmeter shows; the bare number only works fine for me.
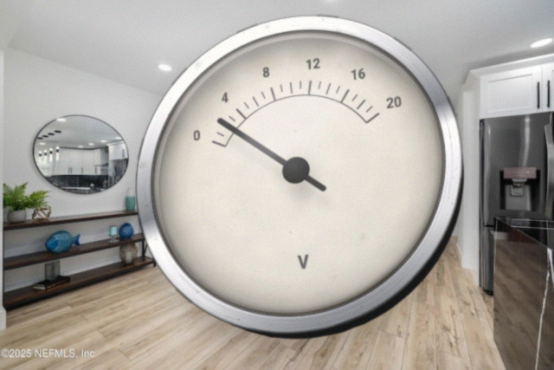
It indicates 2
